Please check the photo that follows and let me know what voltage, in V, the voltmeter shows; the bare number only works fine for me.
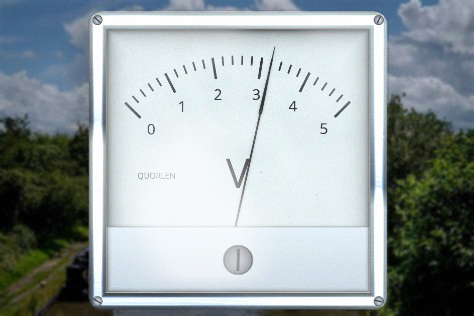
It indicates 3.2
